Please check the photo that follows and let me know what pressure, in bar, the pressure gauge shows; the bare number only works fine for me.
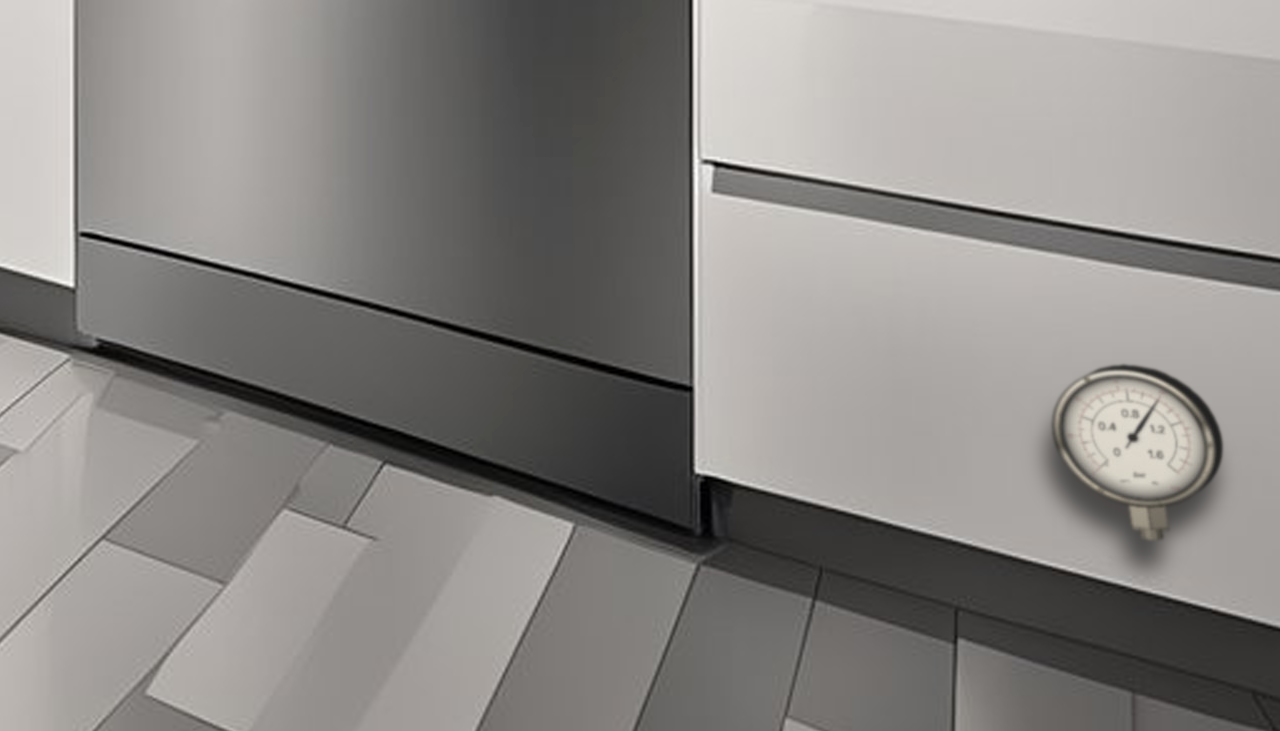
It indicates 1
